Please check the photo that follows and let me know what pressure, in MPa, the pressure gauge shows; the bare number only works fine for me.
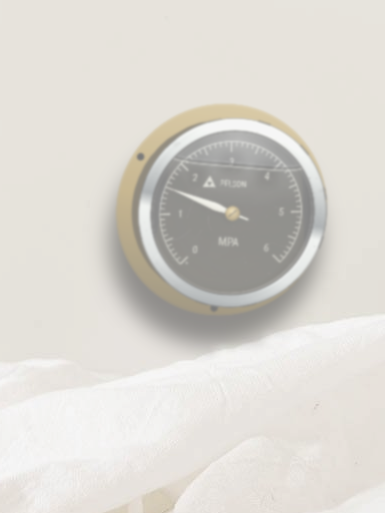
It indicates 1.5
